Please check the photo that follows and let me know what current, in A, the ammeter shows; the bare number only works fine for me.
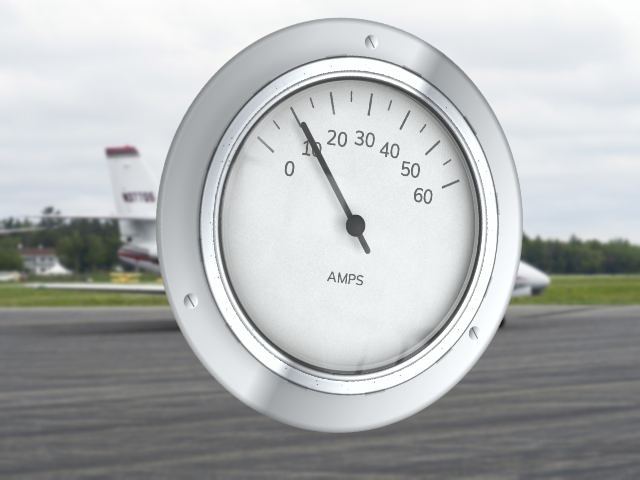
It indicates 10
